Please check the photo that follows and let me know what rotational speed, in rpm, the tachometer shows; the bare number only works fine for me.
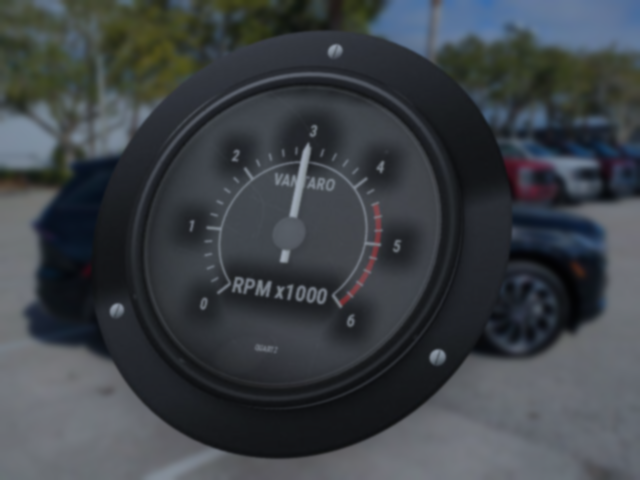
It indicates 3000
